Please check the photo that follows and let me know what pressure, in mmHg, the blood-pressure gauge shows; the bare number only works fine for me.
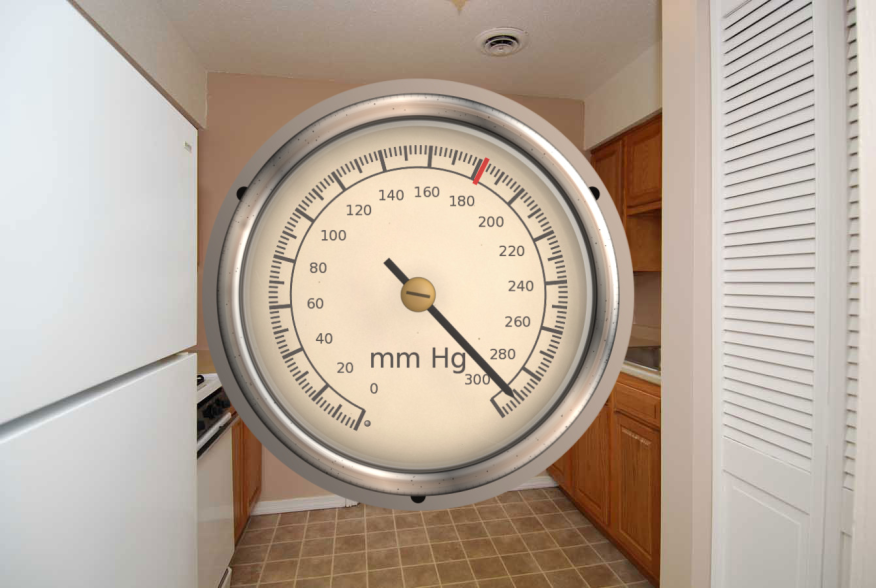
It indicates 292
